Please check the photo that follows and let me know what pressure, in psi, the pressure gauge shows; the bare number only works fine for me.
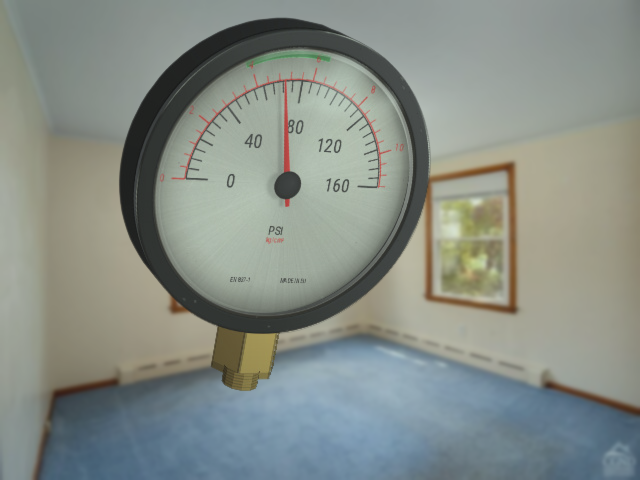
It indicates 70
